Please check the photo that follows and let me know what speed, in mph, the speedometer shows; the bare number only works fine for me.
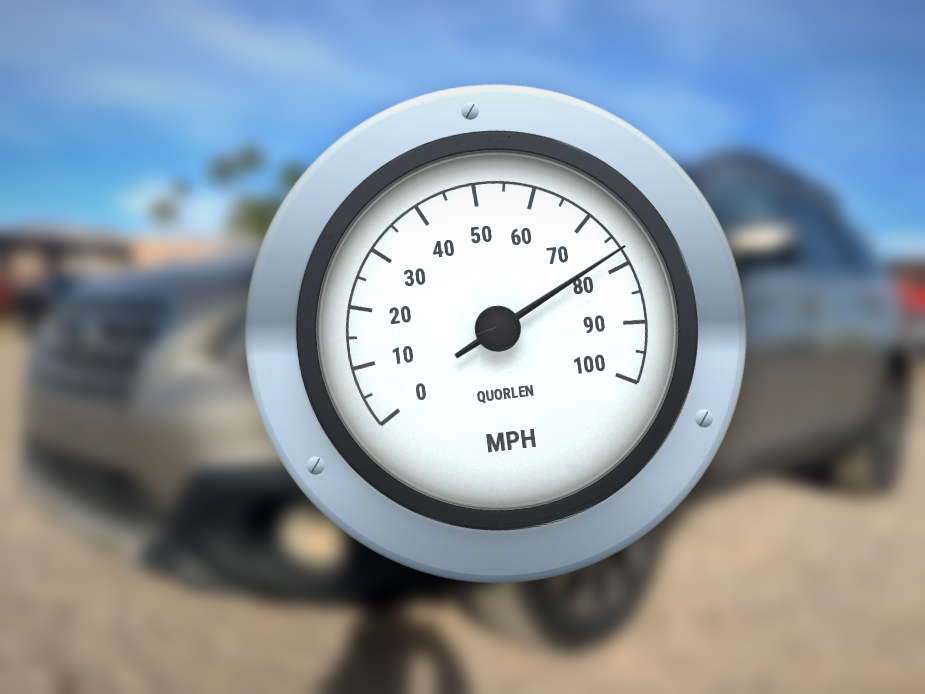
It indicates 77.5
